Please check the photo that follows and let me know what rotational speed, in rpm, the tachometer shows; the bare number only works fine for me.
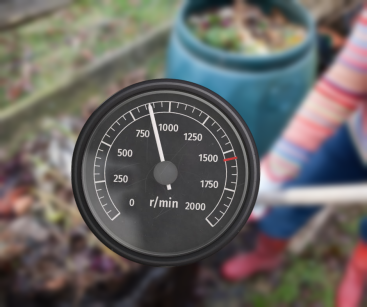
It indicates 875
